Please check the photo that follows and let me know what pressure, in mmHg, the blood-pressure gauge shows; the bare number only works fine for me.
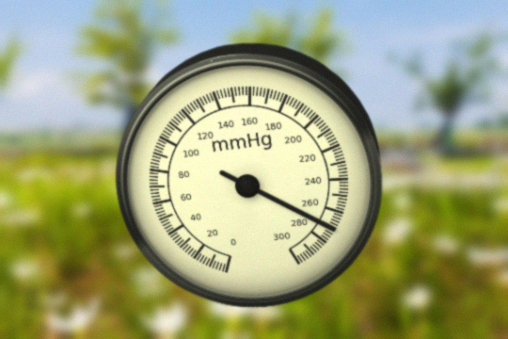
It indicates 270
